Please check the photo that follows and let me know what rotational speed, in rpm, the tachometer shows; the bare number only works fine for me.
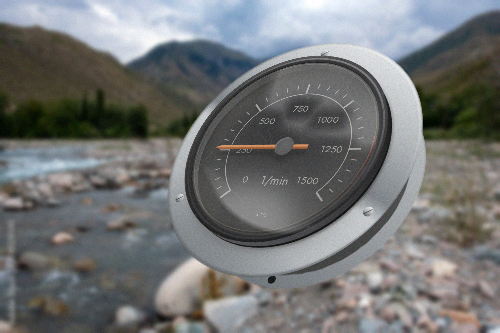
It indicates 250
